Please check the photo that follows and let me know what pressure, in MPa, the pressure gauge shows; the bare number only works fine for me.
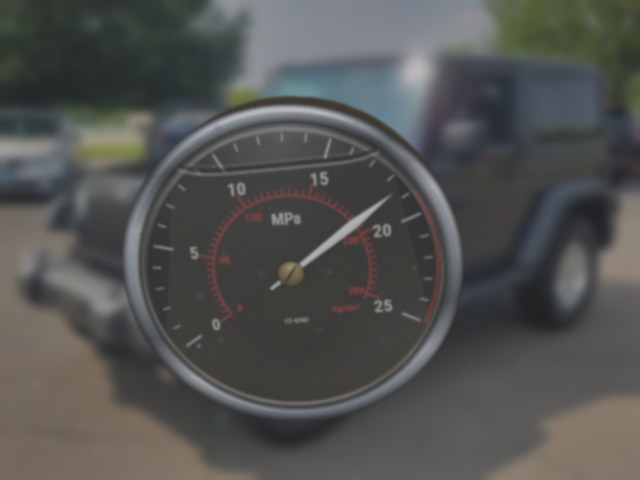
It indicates 18.5
